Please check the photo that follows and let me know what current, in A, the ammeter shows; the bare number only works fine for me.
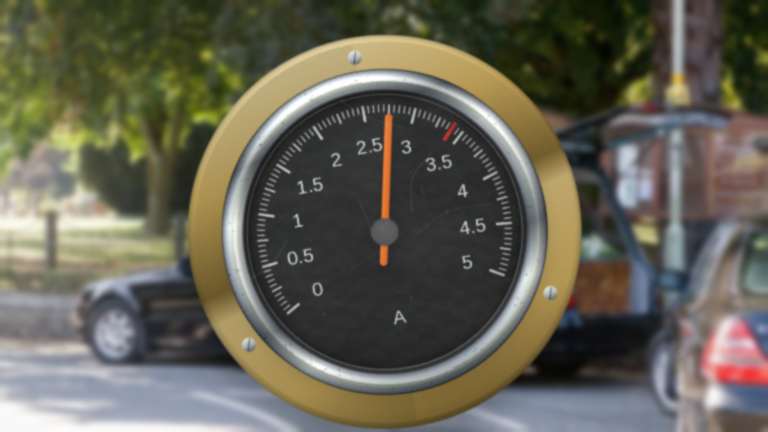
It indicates 2.75
